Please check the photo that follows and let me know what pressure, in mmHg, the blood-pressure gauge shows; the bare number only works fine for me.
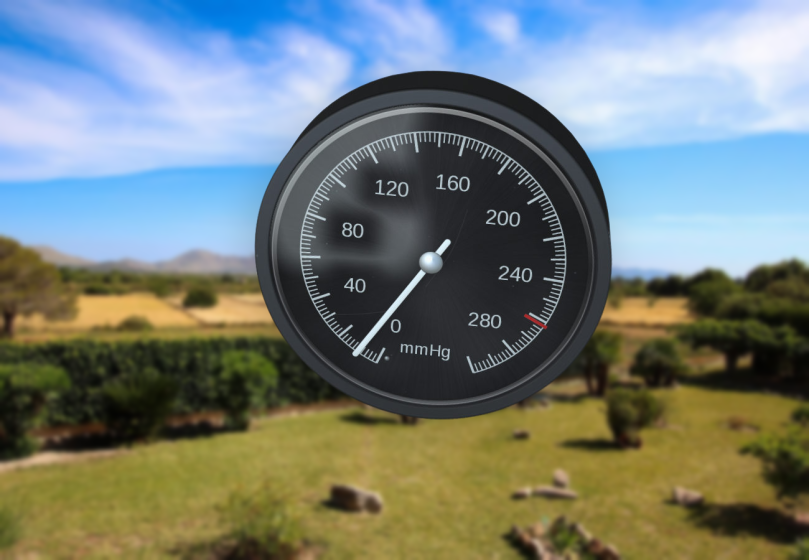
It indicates 10
